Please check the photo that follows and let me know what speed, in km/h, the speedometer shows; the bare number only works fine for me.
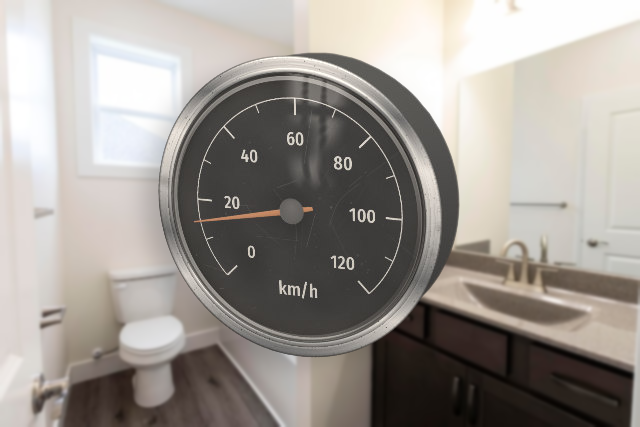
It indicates 15
